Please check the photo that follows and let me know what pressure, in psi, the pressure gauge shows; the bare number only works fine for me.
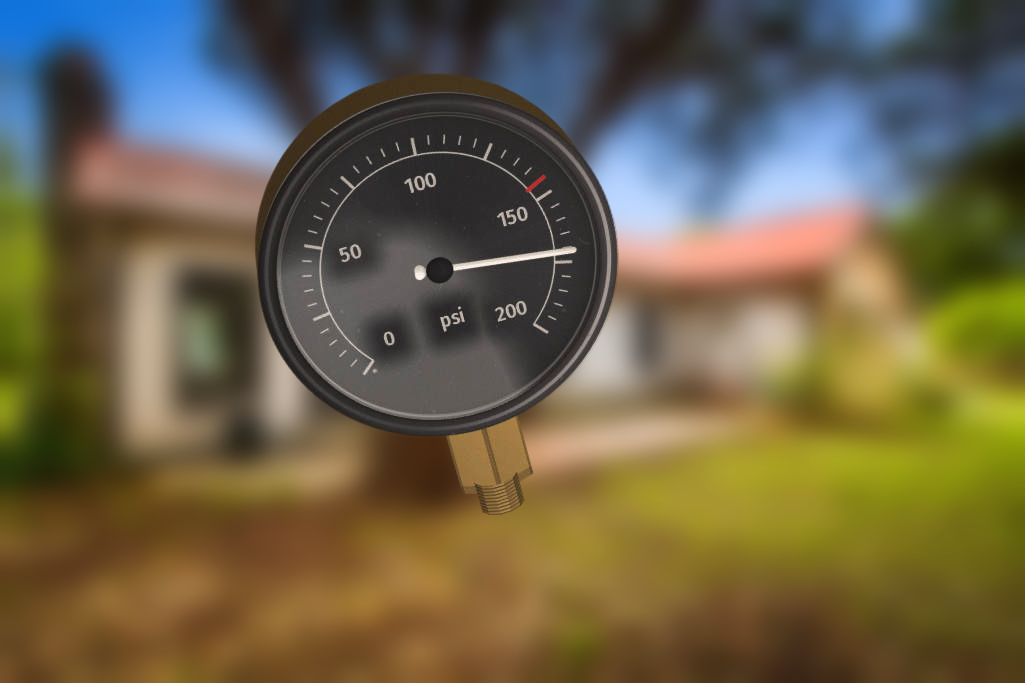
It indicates 170
